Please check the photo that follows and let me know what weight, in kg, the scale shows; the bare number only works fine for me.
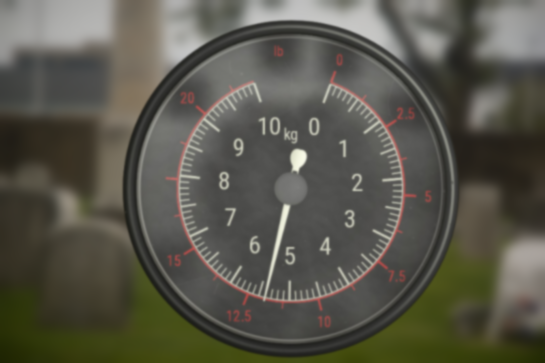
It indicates 5.4
